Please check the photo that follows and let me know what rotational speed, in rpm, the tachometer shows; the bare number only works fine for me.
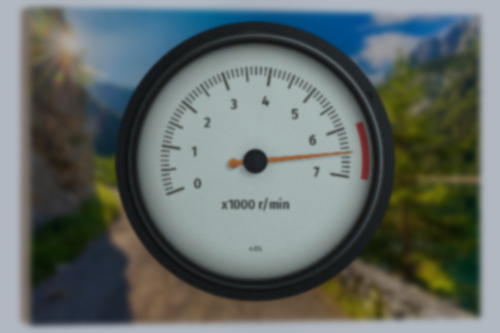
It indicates 6500
